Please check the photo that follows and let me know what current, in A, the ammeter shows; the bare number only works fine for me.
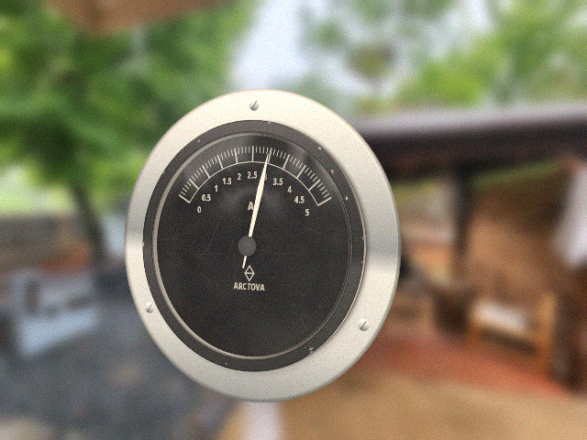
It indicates 3
